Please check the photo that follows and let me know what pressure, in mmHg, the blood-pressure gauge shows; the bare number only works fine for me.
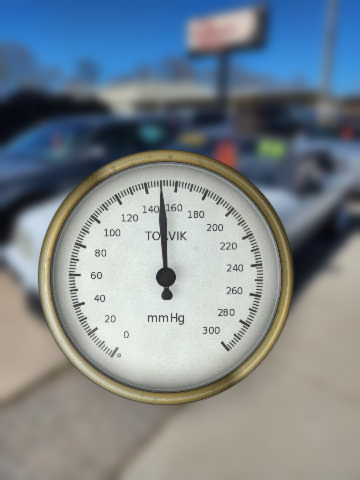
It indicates 150
